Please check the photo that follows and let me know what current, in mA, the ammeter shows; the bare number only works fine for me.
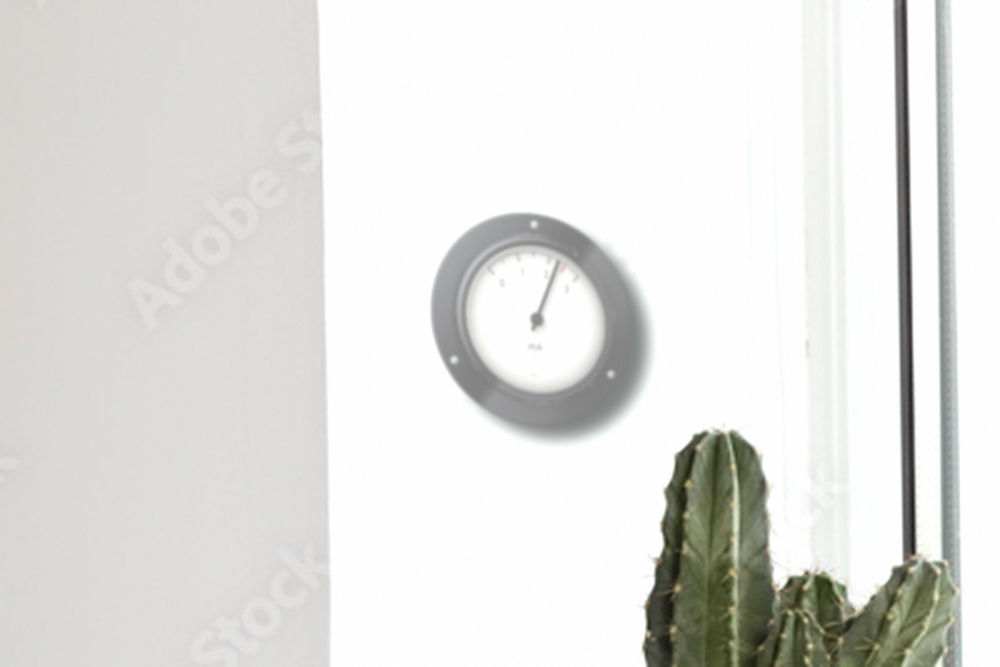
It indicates 2.25
